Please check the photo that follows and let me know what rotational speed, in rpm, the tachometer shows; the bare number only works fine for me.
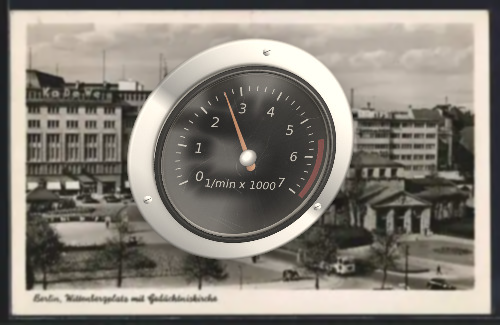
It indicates 2600
